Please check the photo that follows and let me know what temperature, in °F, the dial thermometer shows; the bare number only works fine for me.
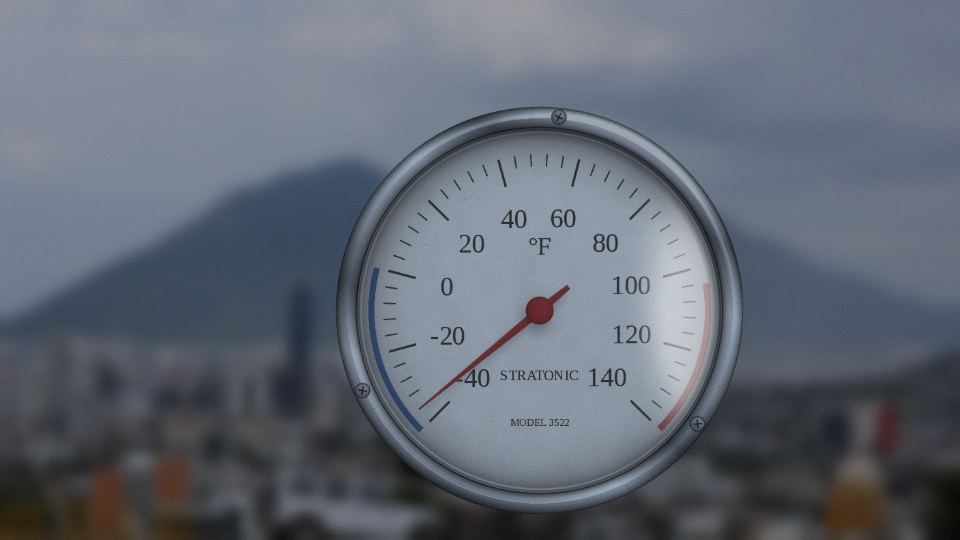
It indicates -36
